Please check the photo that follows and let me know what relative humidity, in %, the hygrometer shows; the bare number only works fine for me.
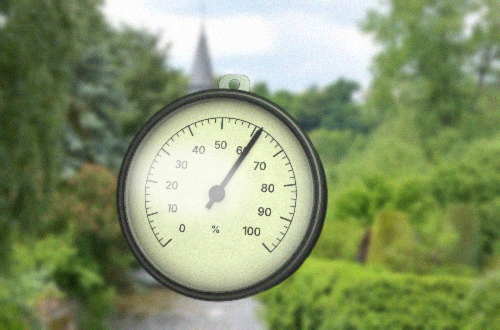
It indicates 62
